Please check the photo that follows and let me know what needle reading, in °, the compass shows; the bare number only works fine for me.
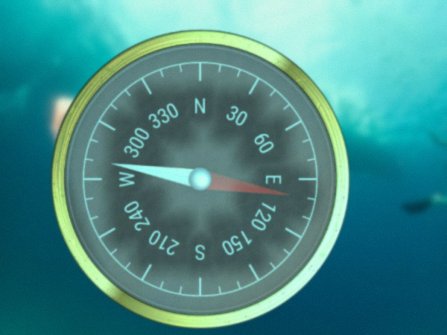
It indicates 100
